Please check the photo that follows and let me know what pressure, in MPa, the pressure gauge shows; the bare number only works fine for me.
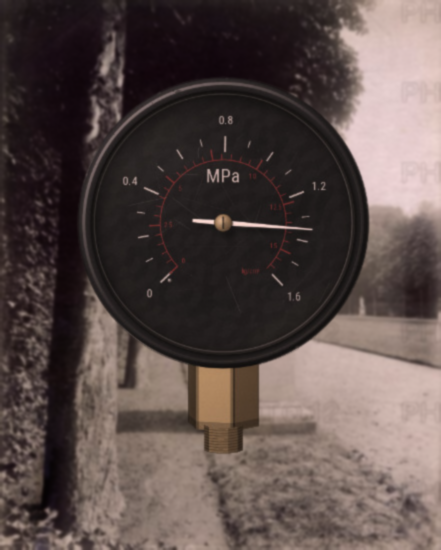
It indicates 1.35
